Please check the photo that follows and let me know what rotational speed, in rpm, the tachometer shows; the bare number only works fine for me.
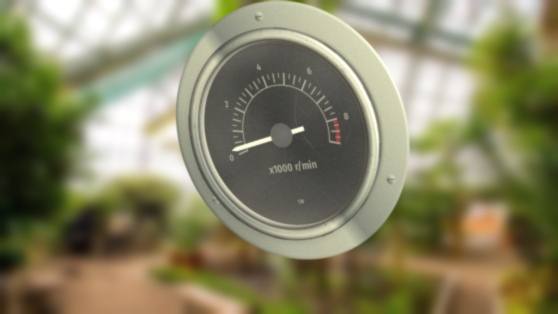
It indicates 250
